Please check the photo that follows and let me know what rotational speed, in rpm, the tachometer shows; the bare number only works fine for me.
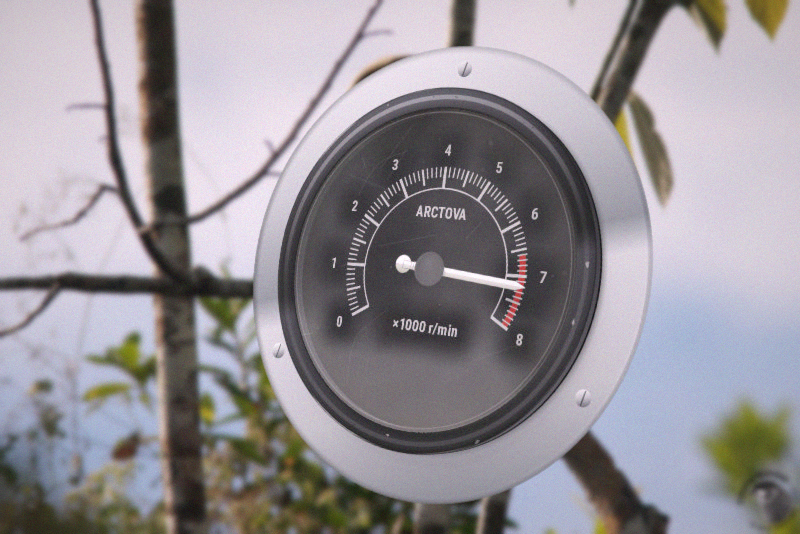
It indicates 7200
